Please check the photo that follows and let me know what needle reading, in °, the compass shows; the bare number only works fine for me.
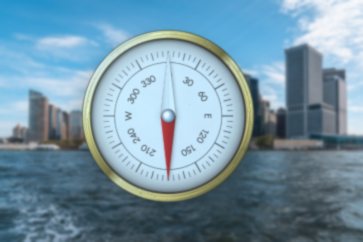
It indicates 180
